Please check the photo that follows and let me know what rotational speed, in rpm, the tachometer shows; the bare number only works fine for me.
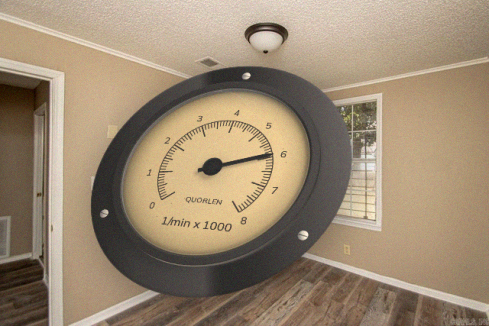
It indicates 6000
